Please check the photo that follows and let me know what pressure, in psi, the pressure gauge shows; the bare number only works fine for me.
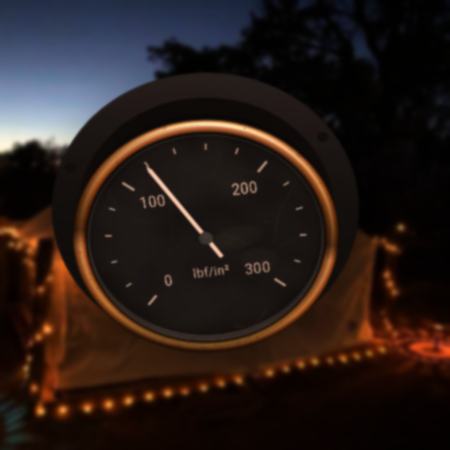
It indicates 120
